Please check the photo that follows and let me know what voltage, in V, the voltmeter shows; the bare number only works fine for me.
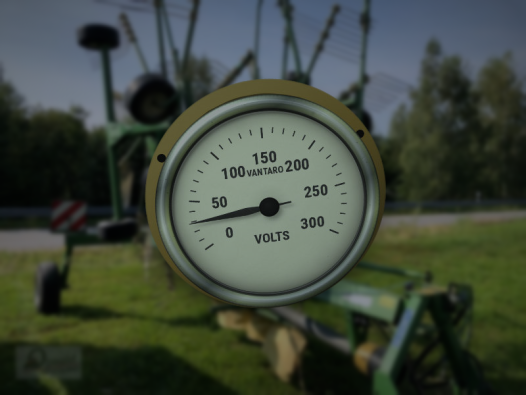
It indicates 30
